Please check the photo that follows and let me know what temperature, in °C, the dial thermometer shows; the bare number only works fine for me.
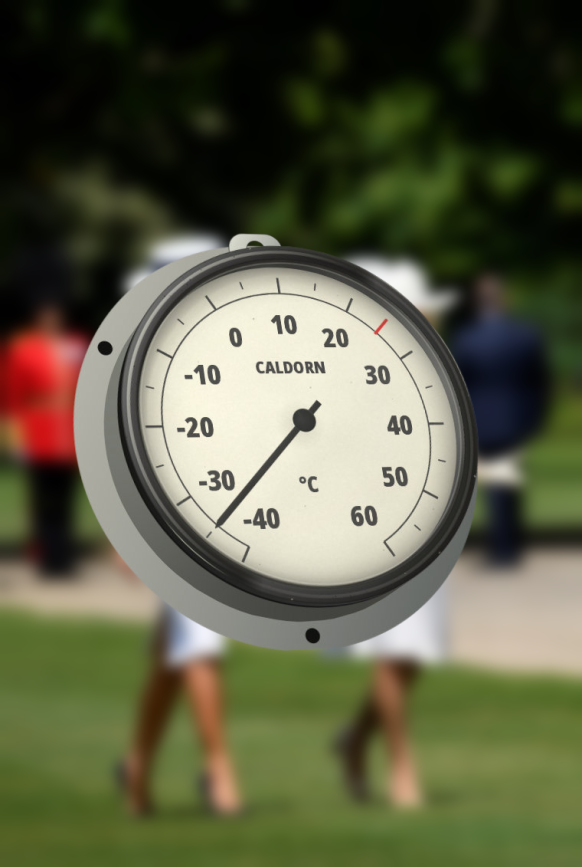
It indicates -35
